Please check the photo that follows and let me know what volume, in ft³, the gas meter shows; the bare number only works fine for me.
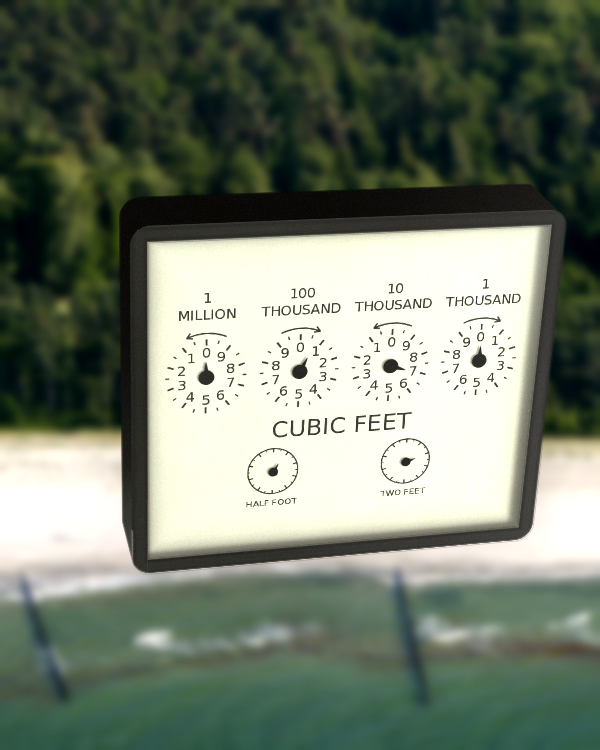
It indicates 7000
